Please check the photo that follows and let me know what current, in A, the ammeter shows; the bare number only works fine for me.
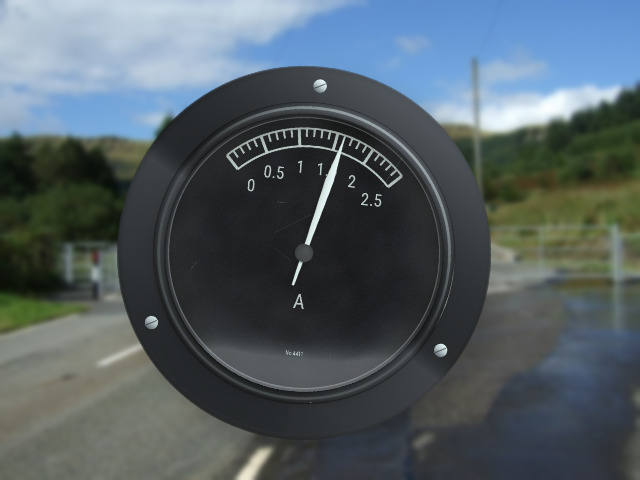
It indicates 1.6
